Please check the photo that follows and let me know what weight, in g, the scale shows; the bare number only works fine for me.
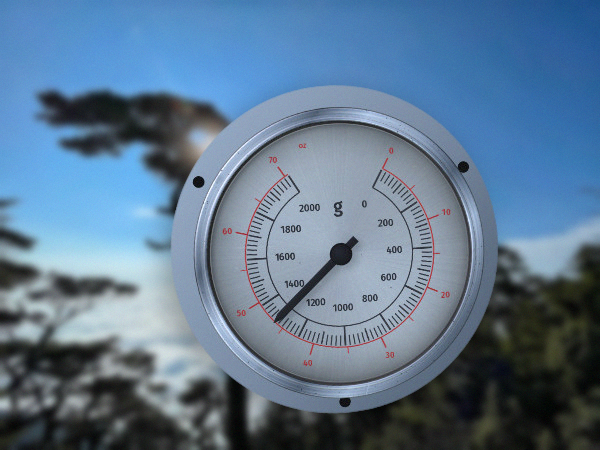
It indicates 1320
